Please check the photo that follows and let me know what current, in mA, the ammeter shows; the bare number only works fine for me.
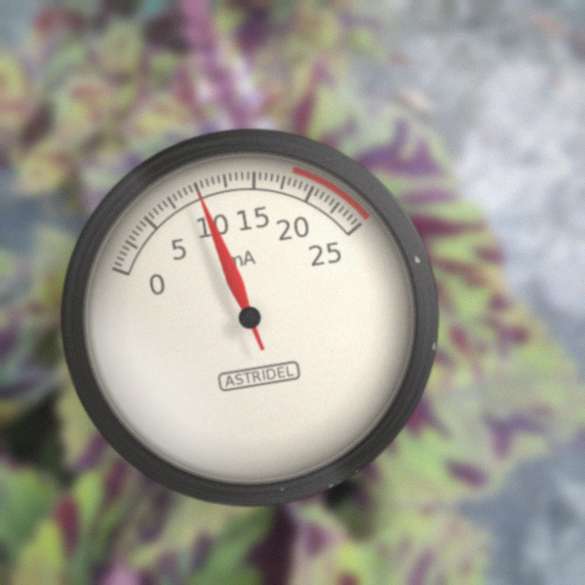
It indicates 10
